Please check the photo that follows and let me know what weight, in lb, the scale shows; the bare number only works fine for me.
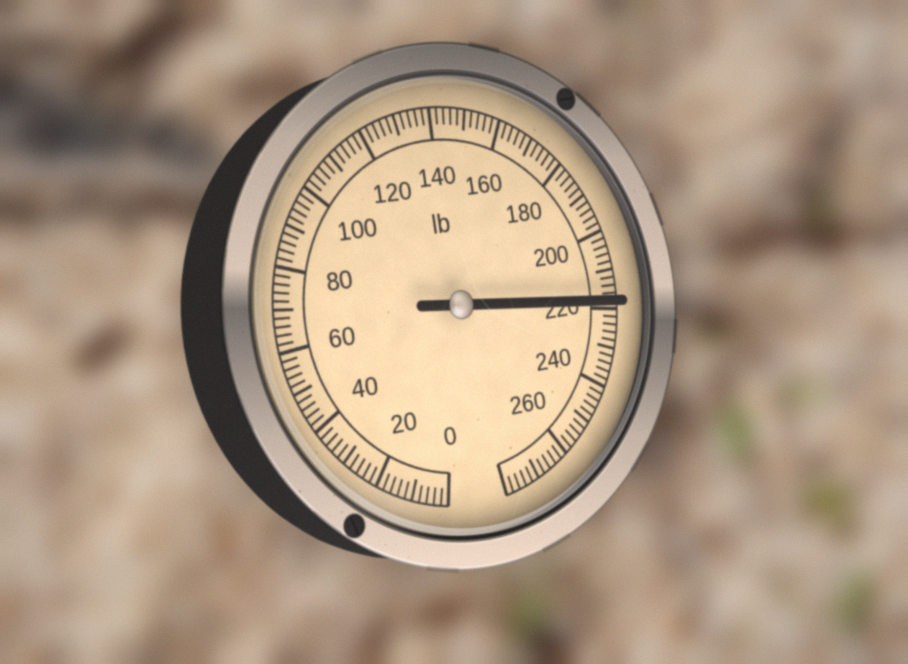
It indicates 218
